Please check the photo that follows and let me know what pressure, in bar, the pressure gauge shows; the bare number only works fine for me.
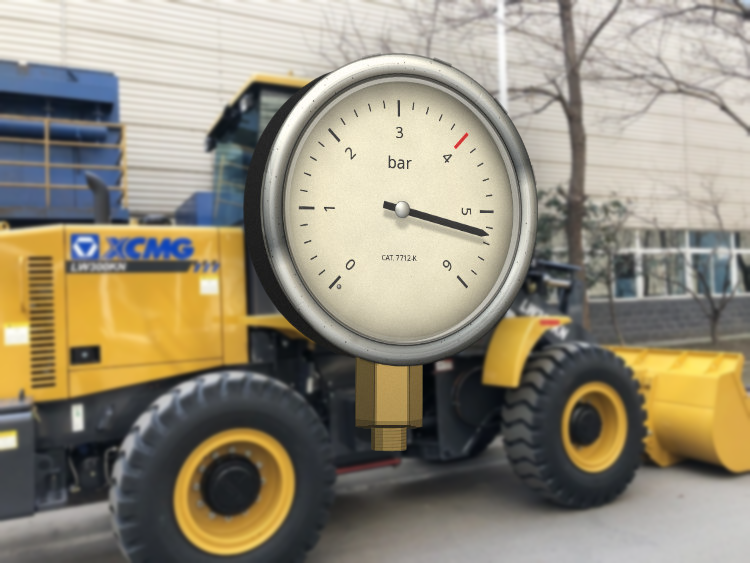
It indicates 5.3
